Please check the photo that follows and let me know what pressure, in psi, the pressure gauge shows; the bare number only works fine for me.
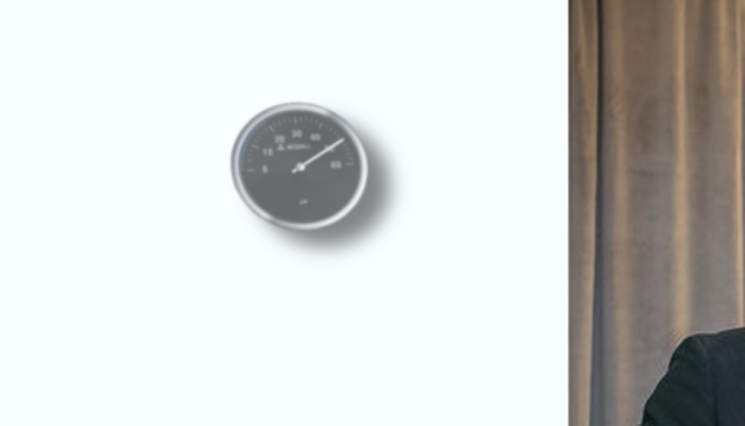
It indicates 50
